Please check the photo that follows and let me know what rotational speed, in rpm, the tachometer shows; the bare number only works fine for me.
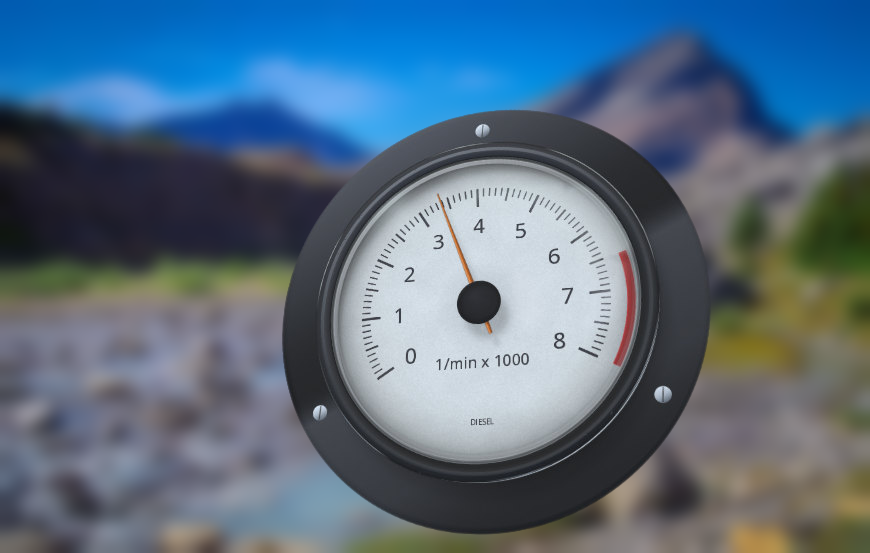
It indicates 3400
